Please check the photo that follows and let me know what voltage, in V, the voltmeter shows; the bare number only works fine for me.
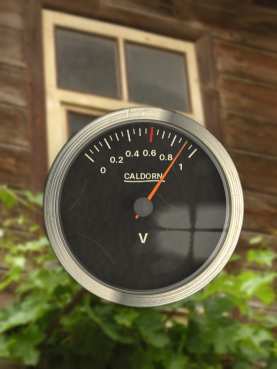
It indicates 0.9
